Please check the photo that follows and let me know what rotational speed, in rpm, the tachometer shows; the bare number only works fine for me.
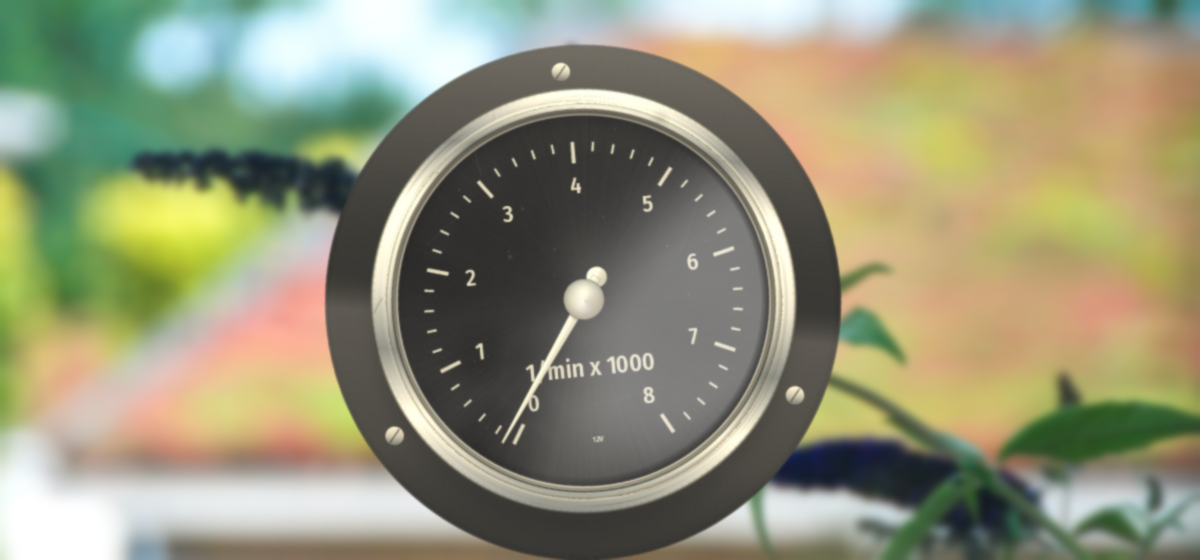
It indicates 100
